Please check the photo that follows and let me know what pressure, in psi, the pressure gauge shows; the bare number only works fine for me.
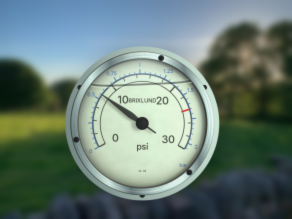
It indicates 8
